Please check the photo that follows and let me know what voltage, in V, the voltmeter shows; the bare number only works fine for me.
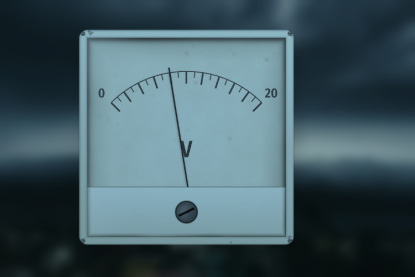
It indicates 8
